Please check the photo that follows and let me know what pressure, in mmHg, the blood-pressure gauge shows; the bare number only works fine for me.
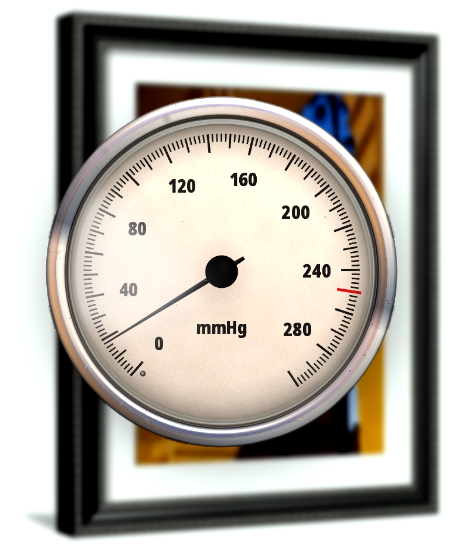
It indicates 18
